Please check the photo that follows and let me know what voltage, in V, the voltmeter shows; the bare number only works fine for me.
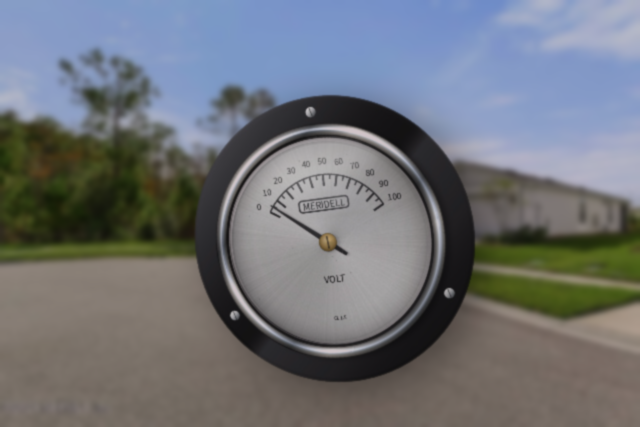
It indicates 5
